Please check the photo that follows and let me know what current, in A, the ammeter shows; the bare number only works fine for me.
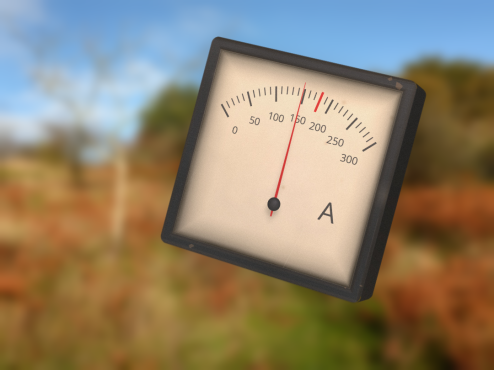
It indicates 150
